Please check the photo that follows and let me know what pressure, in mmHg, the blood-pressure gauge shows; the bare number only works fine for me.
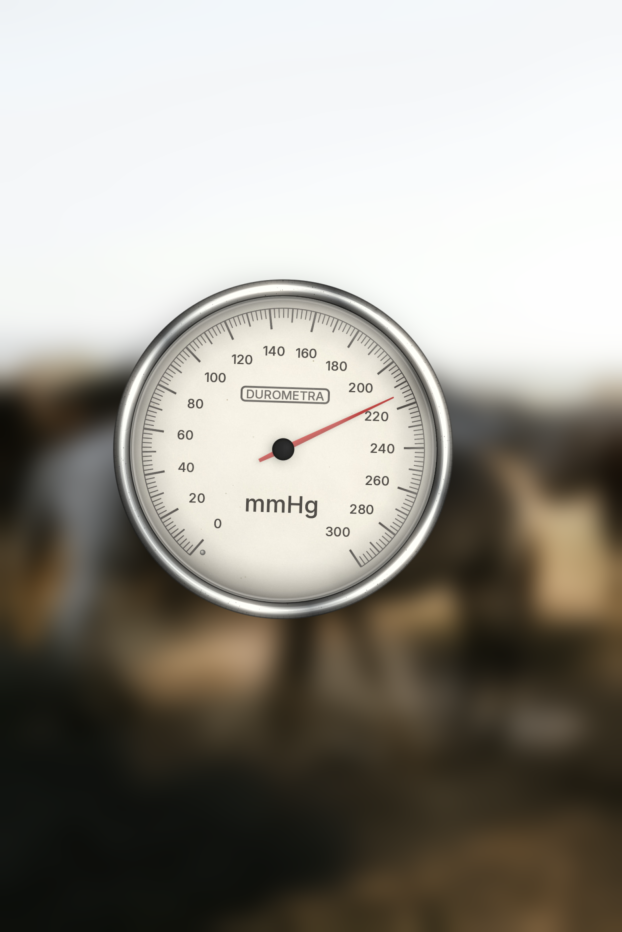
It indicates 214
